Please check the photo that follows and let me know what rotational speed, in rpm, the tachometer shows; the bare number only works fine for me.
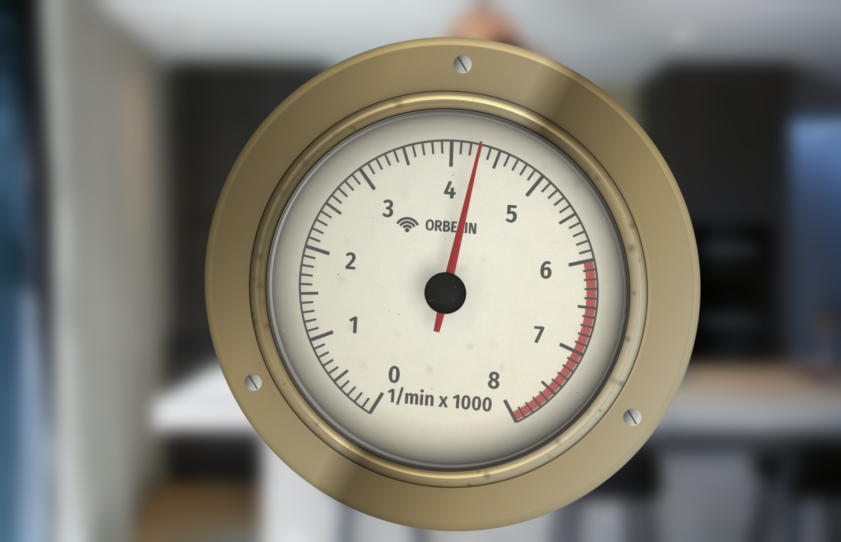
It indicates 4300
